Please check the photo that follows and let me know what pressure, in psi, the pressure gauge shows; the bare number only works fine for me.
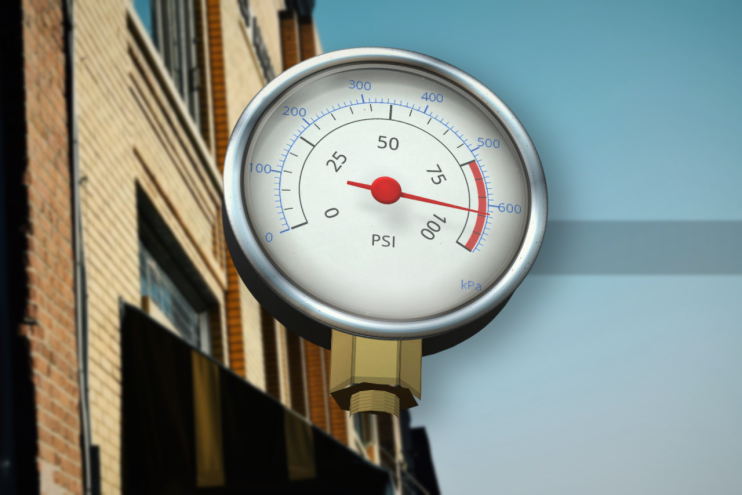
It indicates 90
